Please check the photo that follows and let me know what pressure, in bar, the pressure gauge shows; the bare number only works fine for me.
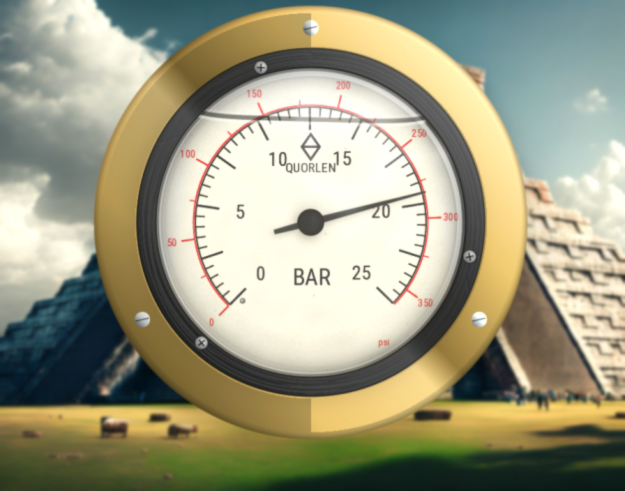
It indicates 19.5
